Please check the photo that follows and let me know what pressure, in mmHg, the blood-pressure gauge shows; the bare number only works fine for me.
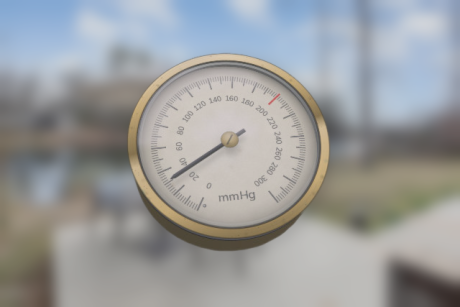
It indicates 30
